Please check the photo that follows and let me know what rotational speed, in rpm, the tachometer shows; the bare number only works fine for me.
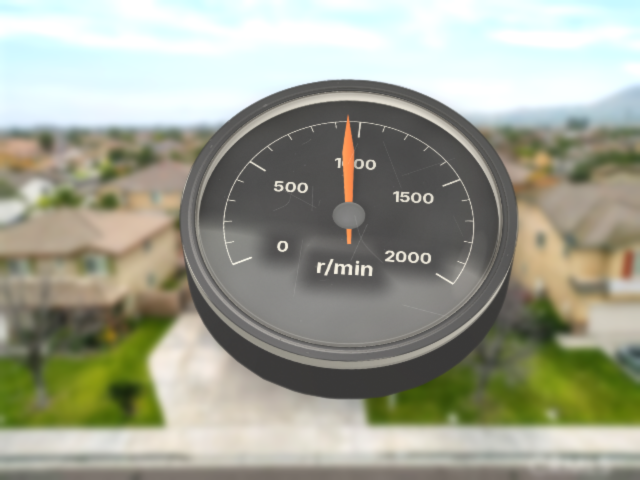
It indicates 950
